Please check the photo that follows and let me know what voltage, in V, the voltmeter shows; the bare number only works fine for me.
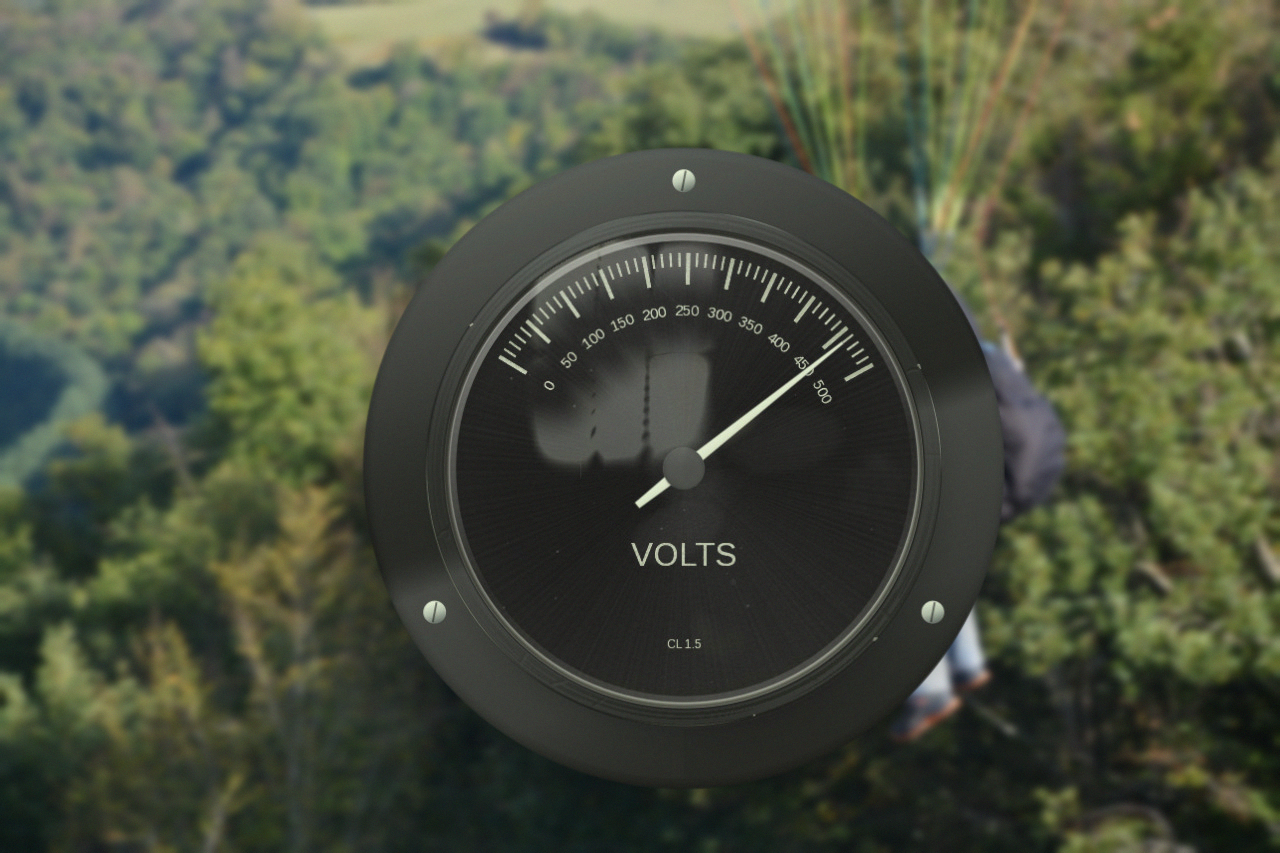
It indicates 460
